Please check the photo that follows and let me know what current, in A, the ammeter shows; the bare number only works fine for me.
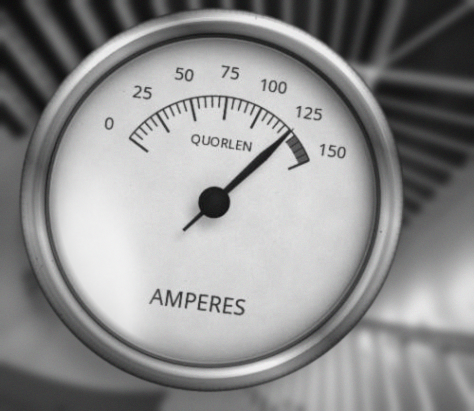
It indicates 125
